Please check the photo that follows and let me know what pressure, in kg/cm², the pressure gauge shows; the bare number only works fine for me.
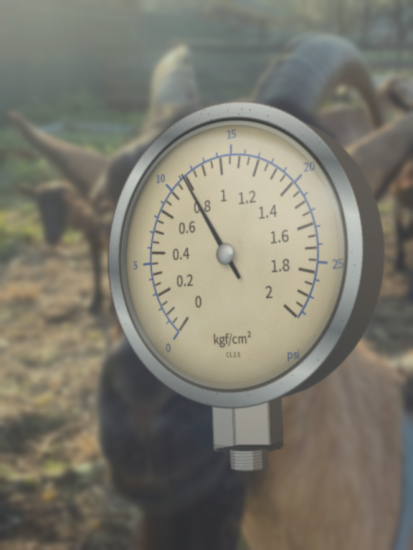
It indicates 0.8
